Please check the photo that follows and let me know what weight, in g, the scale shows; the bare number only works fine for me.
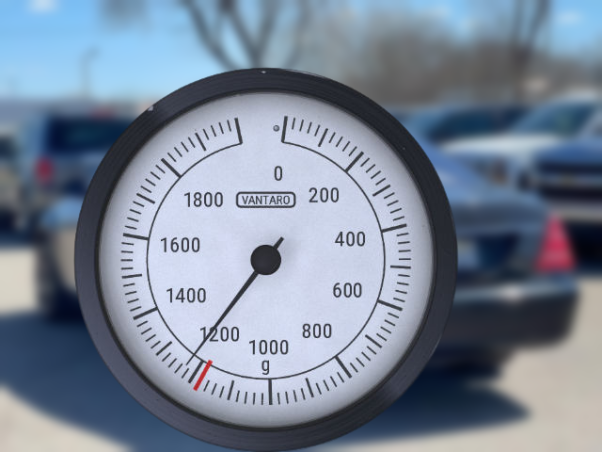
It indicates 1230
